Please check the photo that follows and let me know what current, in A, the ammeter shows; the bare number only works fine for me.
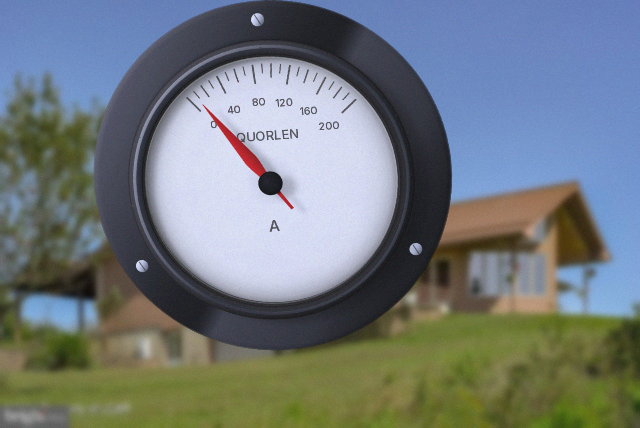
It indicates 10
